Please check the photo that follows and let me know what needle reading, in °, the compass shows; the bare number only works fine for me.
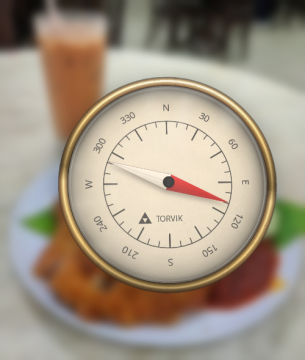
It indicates 110
